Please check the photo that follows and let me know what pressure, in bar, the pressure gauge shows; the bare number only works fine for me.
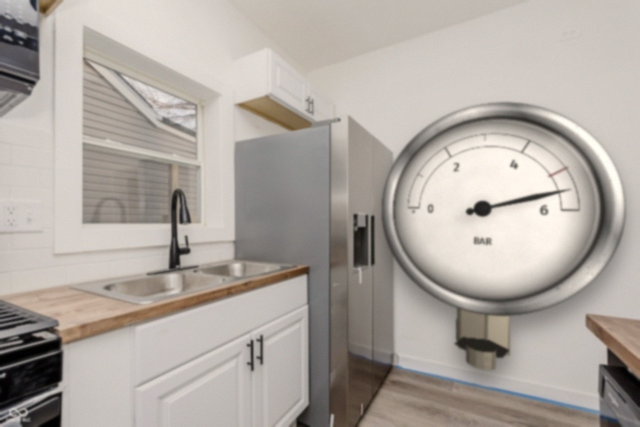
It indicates 5.5
